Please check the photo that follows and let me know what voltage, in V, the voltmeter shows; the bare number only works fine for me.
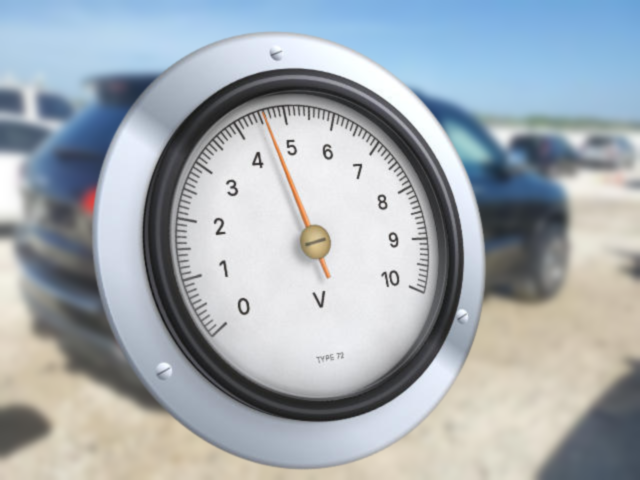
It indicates 4.5
